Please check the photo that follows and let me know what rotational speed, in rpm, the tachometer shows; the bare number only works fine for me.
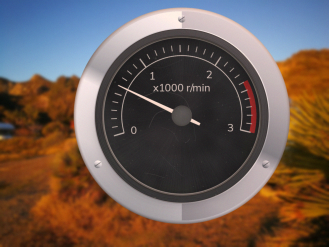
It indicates 600
